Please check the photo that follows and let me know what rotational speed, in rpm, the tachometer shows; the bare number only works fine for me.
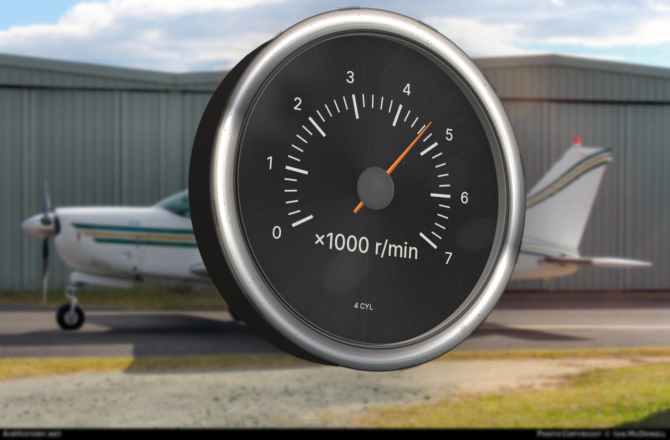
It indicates 4600
